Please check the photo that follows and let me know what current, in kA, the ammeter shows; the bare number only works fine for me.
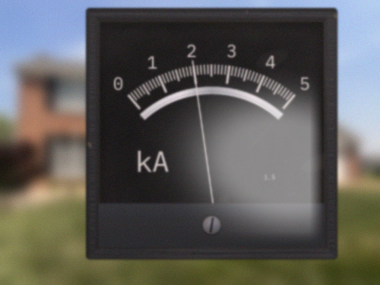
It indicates 2
